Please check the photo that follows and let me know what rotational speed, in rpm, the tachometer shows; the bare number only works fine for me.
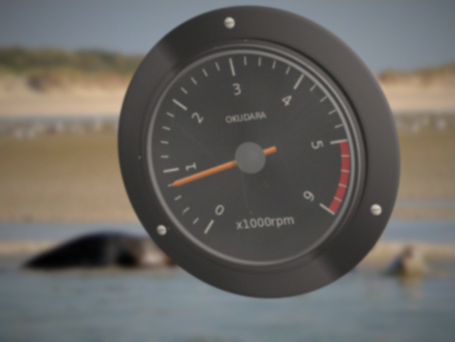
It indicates 800
